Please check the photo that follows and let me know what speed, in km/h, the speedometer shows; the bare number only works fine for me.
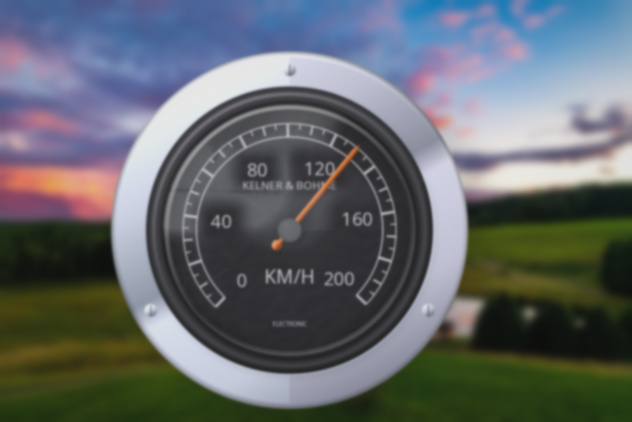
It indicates 130
